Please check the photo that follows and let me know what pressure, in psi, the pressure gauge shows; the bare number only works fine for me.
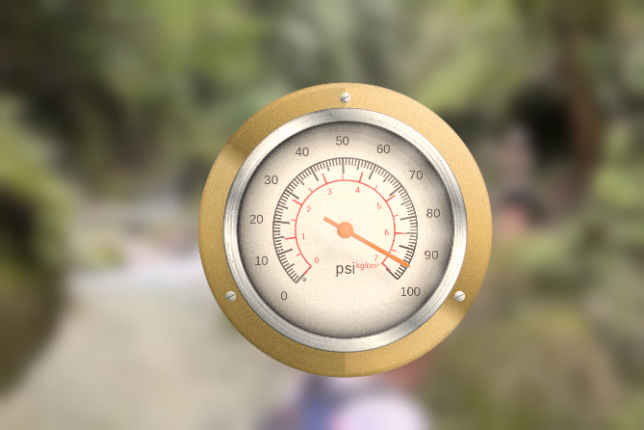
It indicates 95
